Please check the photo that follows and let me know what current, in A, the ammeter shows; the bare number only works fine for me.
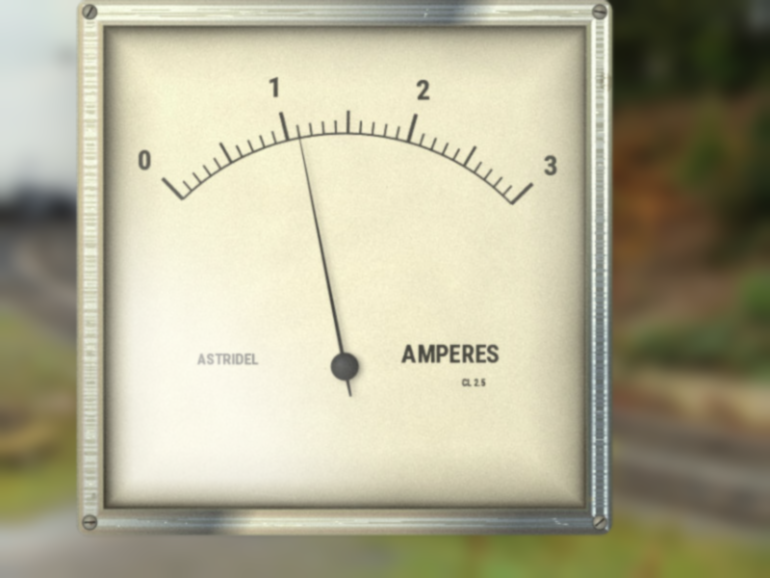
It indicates 1.1
